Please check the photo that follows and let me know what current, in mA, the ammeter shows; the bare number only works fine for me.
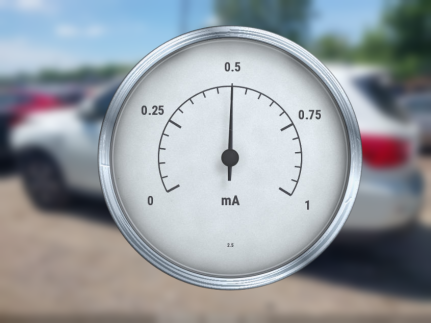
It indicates 0.5
